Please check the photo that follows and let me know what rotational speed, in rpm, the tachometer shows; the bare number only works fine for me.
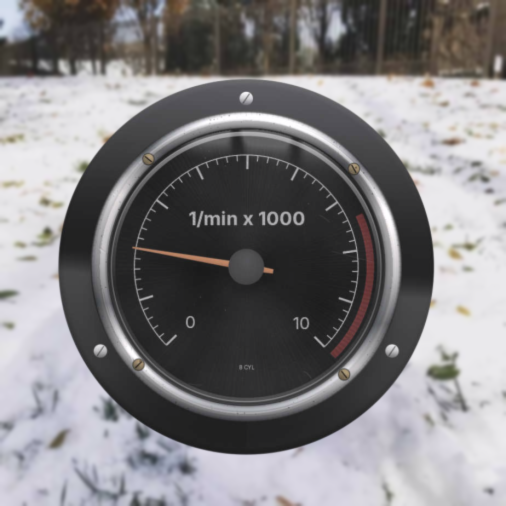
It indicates 2000
